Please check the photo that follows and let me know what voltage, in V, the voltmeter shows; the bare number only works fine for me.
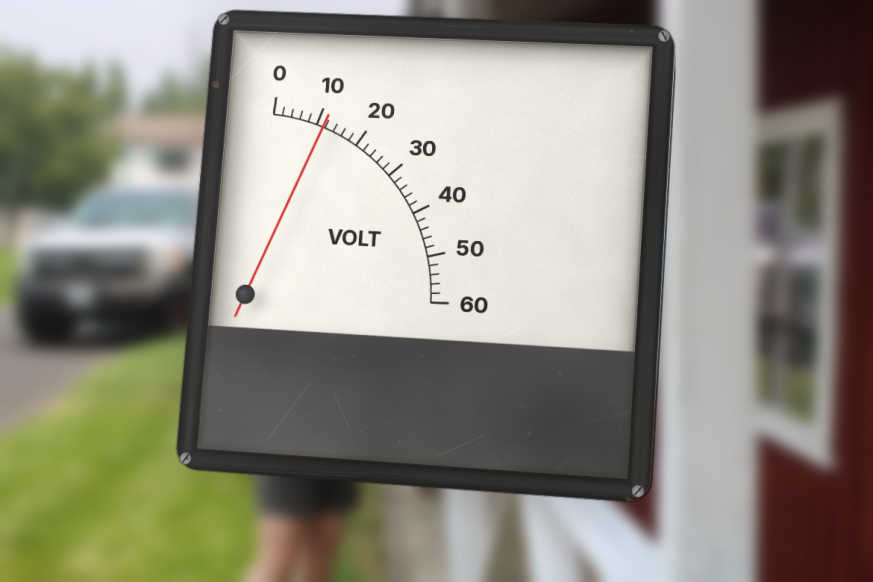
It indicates 12
